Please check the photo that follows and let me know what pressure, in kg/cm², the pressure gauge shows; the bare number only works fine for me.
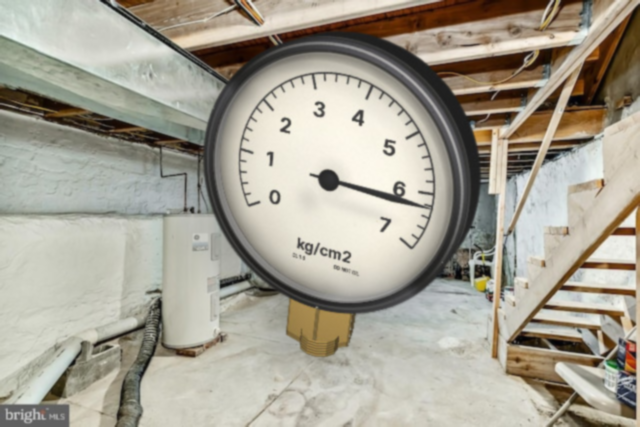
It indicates 6.2
